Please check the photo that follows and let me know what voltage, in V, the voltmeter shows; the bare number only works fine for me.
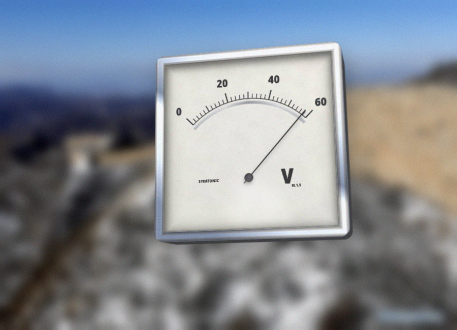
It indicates 58
